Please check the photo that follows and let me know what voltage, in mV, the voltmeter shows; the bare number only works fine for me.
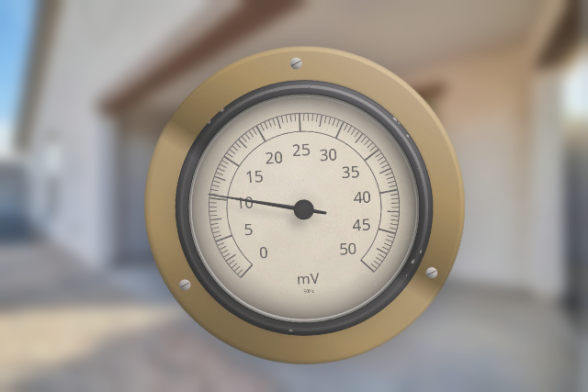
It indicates 10.5
